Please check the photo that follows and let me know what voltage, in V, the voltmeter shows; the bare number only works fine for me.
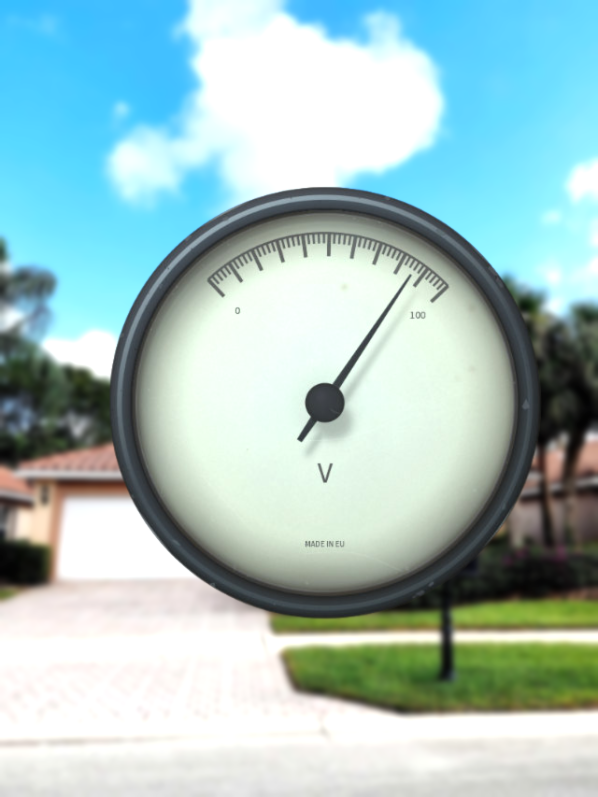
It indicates 86
